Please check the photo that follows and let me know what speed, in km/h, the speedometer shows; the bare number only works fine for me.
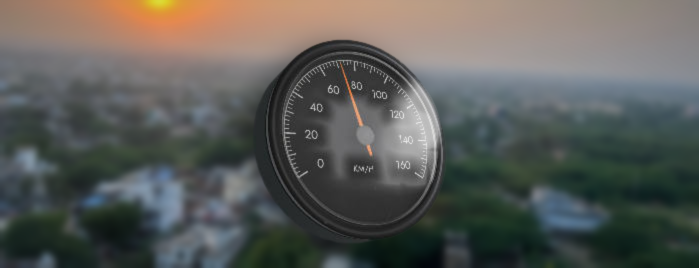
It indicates 70
